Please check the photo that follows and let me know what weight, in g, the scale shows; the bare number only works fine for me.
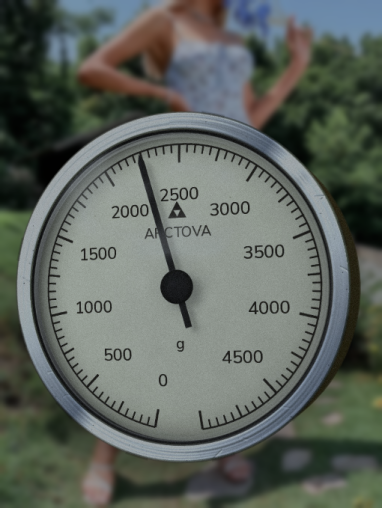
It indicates 2250
